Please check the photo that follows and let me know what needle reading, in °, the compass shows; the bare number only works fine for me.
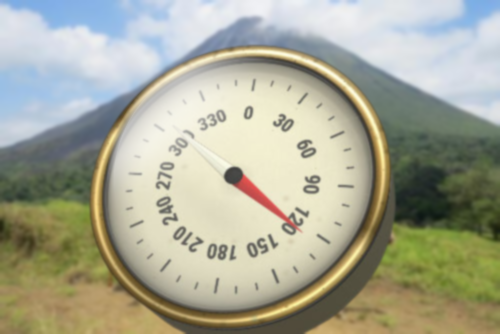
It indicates 125
